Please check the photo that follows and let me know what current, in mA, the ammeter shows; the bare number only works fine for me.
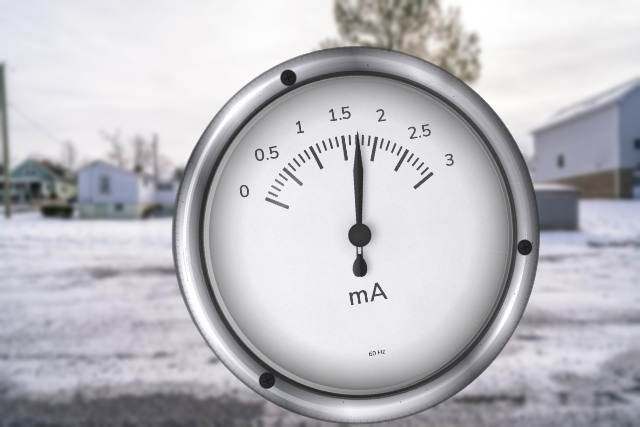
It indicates 1.7
